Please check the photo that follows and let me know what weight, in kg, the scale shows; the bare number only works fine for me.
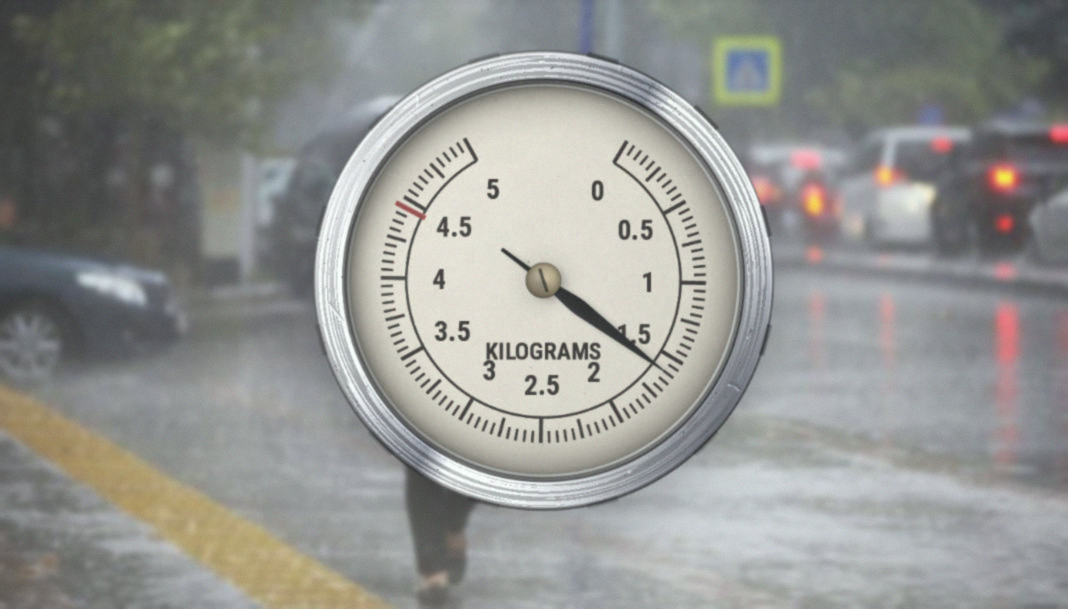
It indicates 1.6
